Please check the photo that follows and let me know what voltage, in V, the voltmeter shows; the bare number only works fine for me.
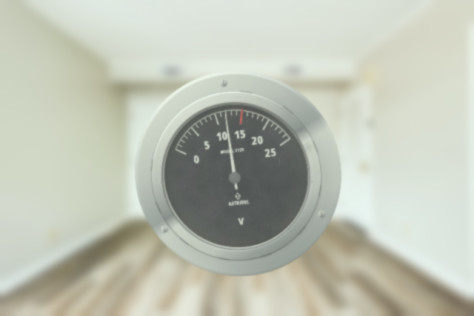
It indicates 12
